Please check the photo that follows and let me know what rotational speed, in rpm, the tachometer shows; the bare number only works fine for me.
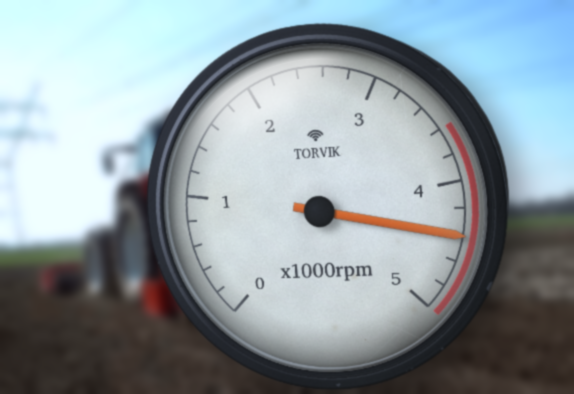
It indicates 4400
